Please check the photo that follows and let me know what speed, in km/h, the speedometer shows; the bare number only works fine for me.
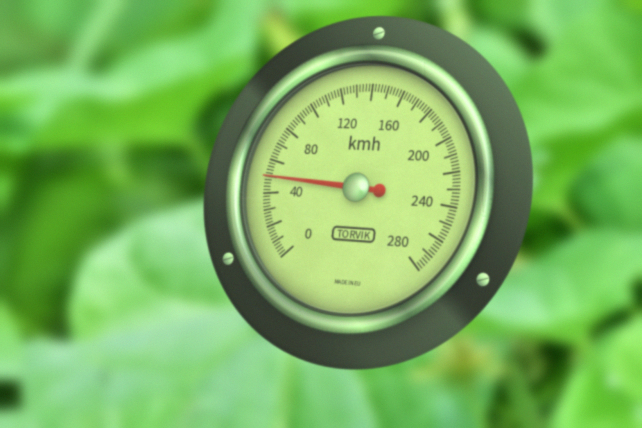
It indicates 50
